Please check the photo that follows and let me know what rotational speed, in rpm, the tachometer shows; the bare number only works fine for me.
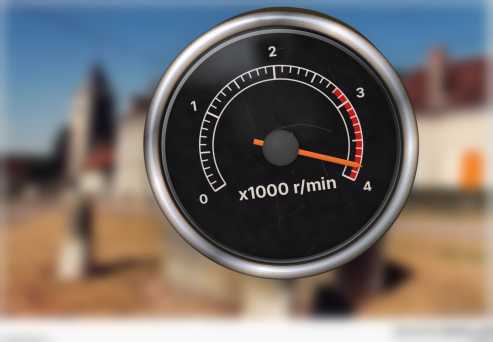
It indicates 3800
